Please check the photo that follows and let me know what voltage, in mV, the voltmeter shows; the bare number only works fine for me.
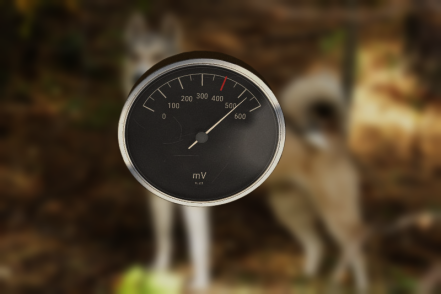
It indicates 525
